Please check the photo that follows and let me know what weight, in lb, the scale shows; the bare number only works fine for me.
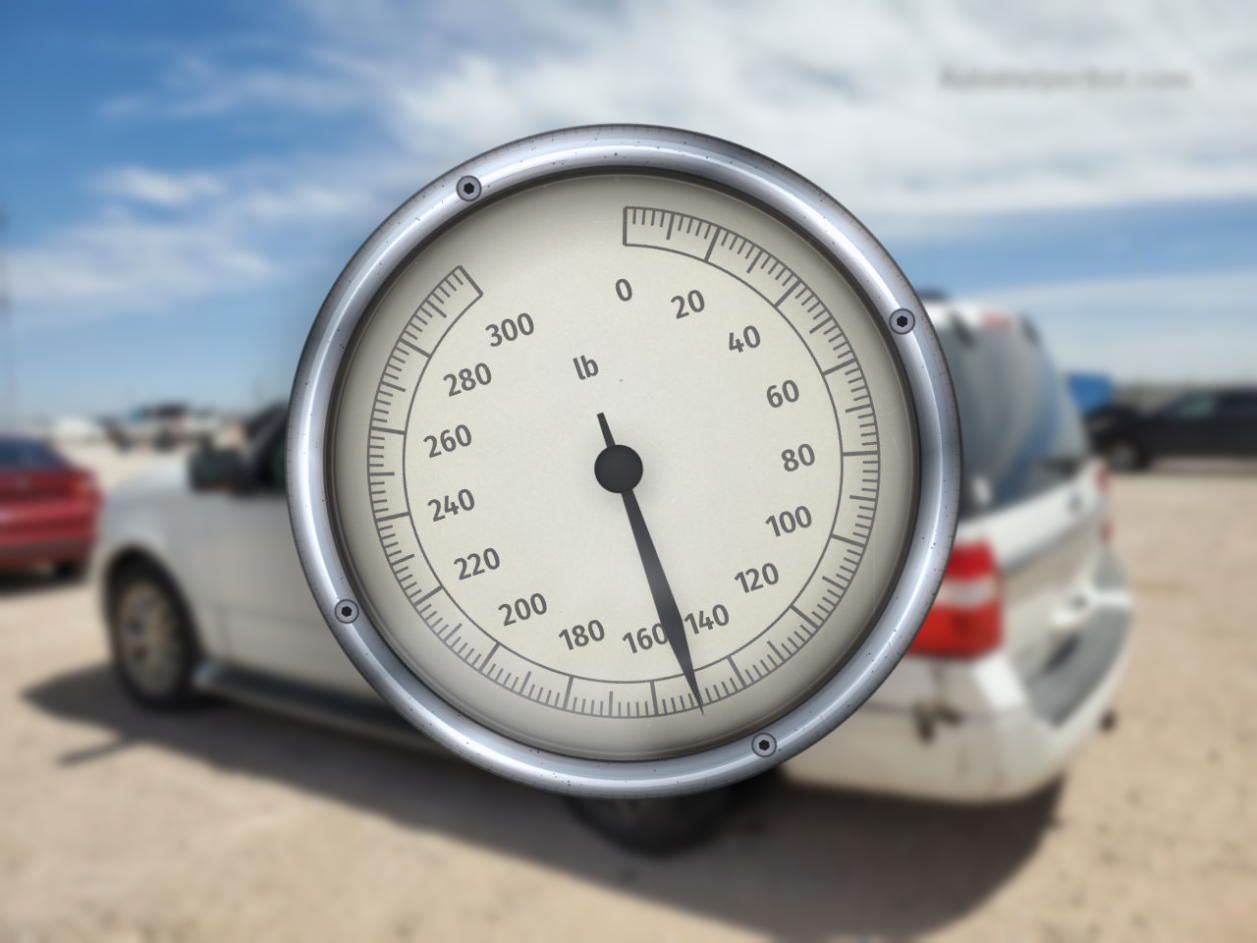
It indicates 150
